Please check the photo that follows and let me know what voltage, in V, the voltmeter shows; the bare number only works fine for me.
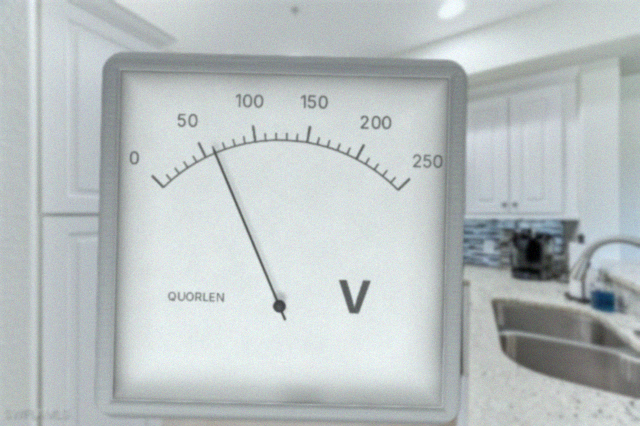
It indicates 60
